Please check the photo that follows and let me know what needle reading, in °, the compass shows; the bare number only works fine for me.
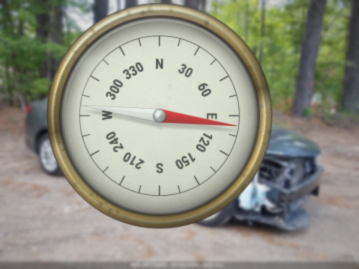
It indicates 97.5
